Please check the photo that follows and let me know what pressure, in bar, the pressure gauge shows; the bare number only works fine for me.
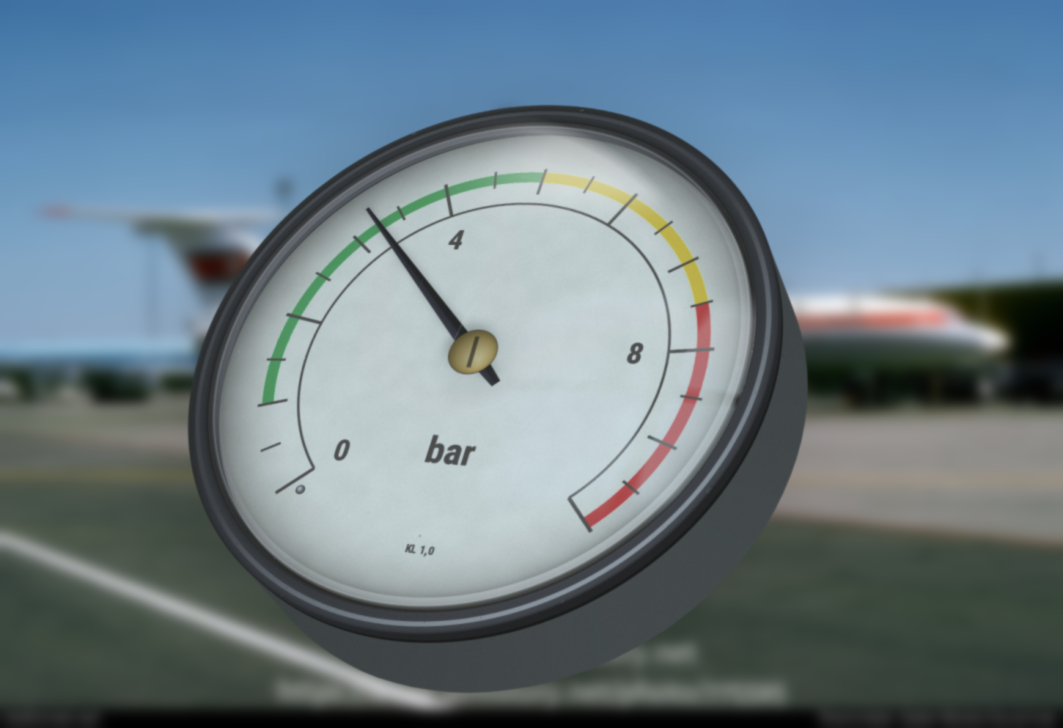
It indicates 3.25
